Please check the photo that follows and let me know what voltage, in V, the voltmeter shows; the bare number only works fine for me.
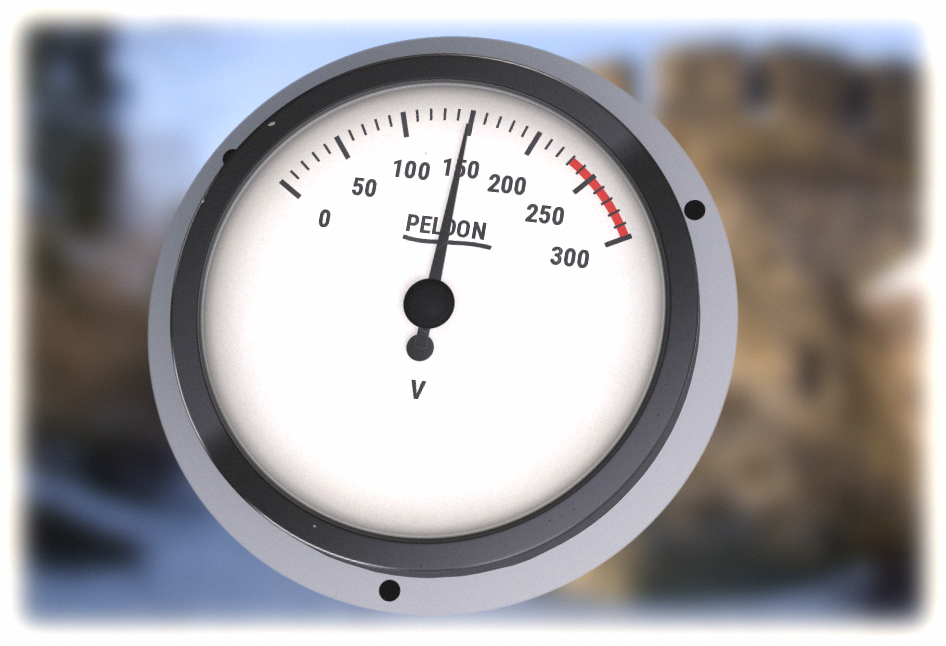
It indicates 150
